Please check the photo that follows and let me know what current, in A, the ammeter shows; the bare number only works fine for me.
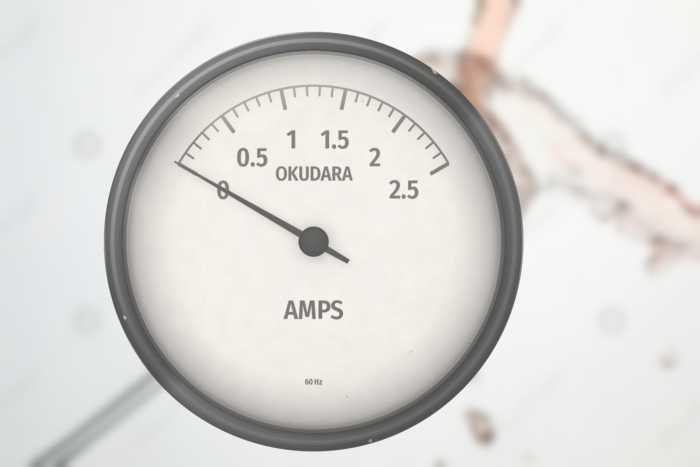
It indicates 0
